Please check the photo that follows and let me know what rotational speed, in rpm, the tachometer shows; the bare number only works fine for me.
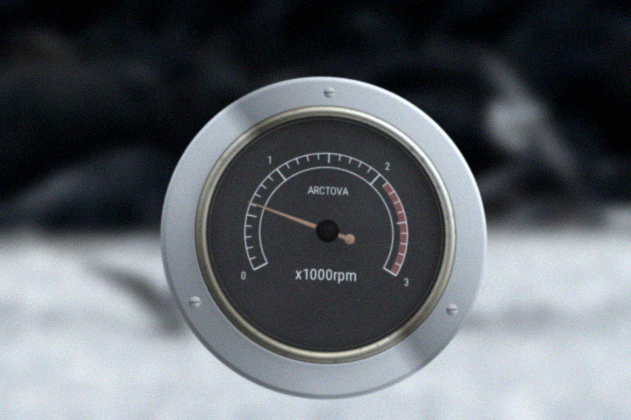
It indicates 600
